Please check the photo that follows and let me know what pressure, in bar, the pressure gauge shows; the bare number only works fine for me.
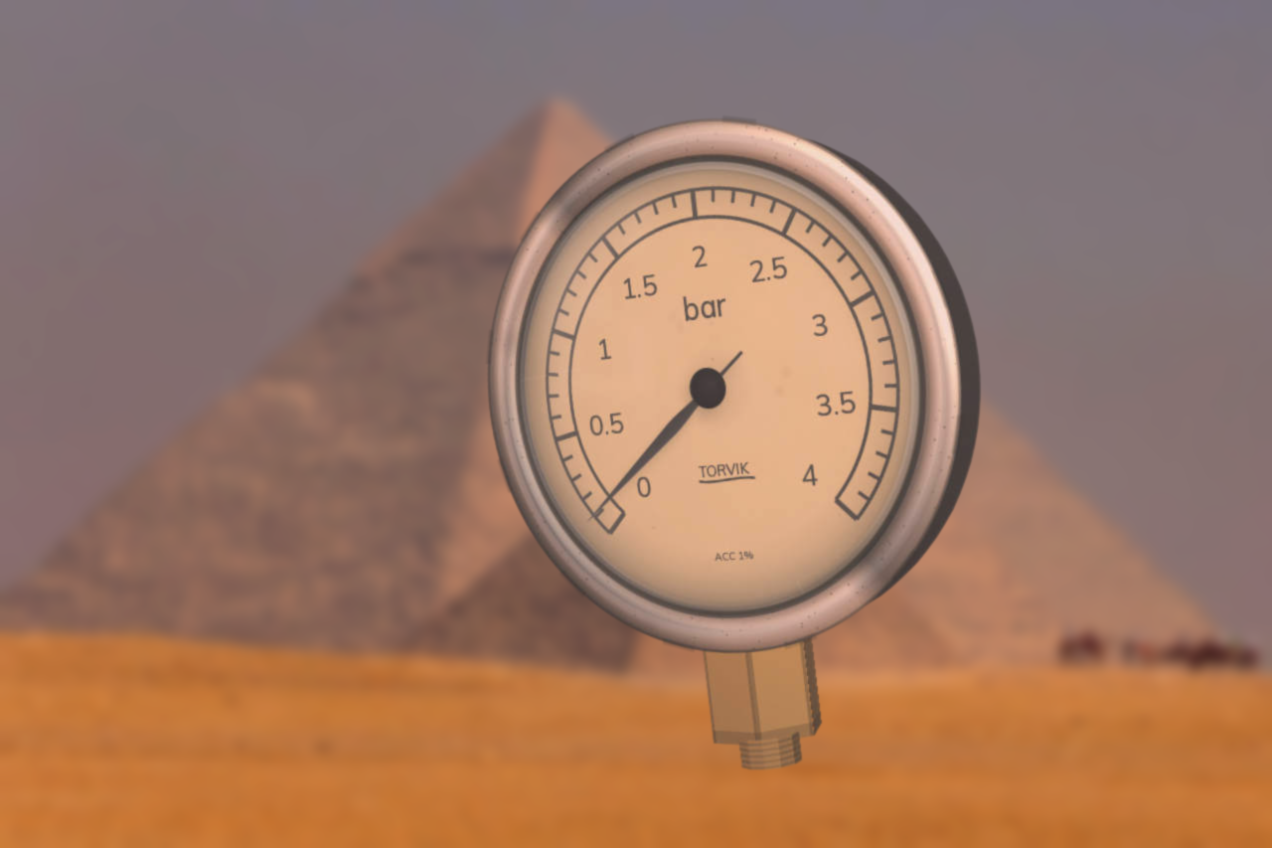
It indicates 0.1
